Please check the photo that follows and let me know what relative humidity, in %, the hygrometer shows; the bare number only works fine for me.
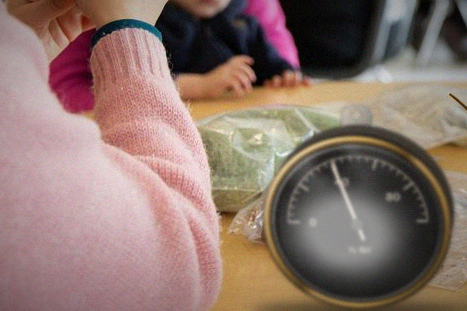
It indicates 40
